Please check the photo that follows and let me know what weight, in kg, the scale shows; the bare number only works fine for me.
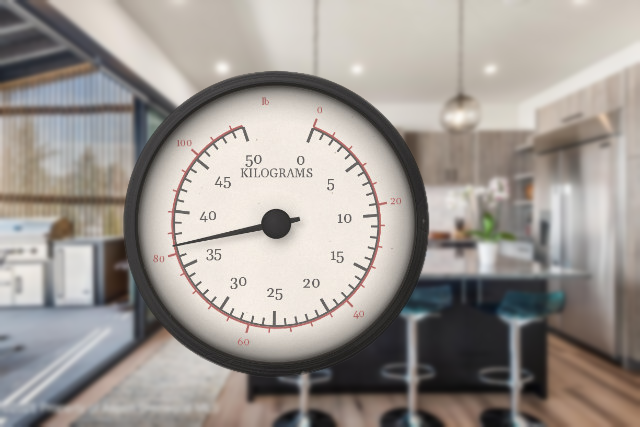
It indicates 37
